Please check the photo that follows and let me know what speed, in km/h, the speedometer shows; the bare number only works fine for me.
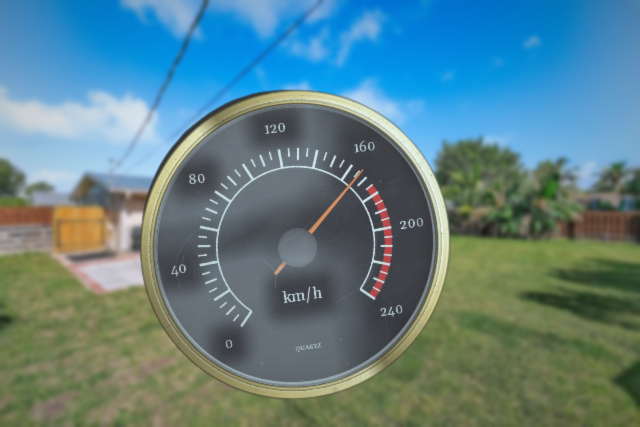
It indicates 165
